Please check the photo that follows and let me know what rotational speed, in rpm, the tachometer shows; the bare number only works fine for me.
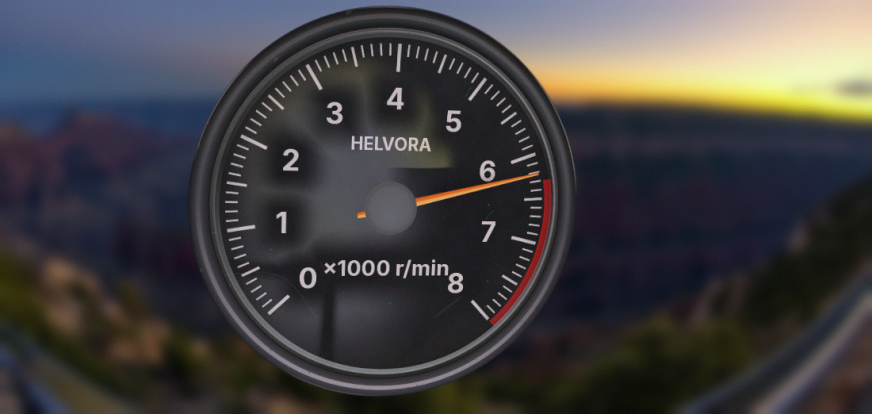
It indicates 6200
